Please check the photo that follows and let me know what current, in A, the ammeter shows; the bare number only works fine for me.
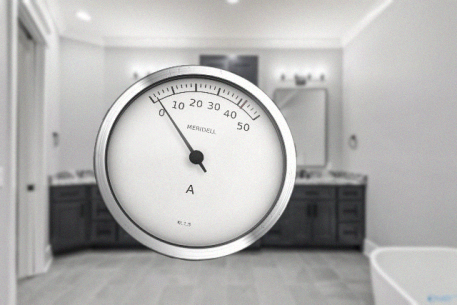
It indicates 2
